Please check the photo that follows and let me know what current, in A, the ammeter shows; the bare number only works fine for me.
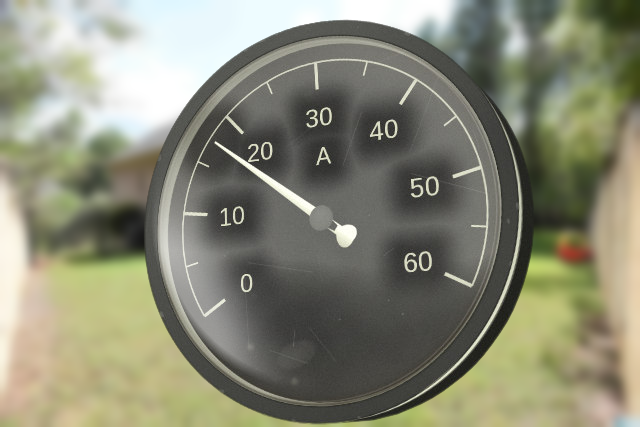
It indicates 17.5
